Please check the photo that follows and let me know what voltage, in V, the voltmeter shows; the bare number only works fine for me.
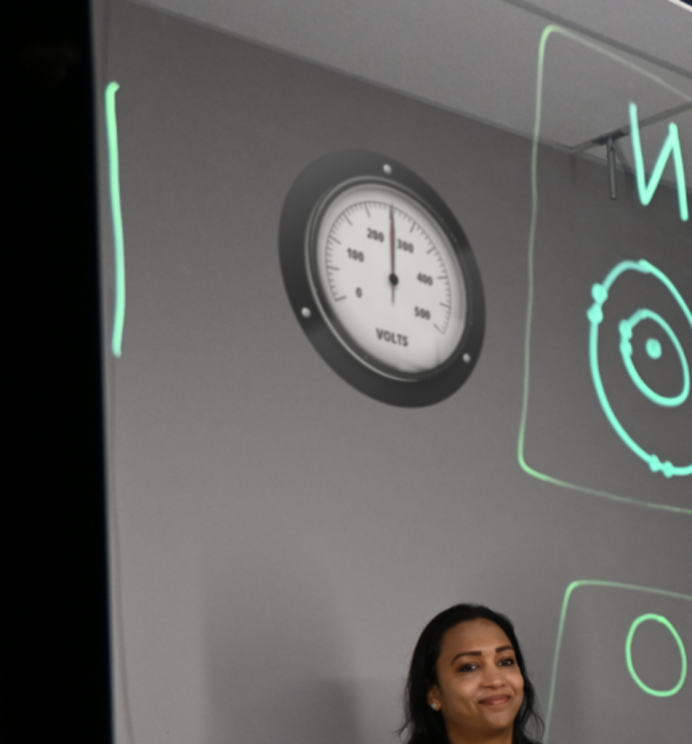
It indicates 250
